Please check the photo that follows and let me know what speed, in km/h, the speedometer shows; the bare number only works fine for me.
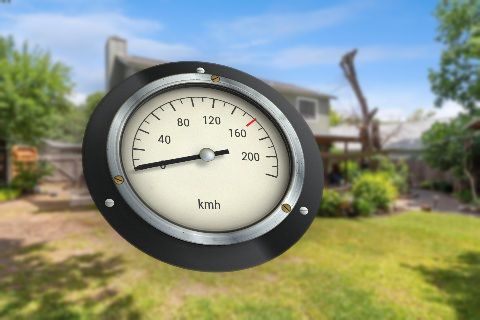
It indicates 0
